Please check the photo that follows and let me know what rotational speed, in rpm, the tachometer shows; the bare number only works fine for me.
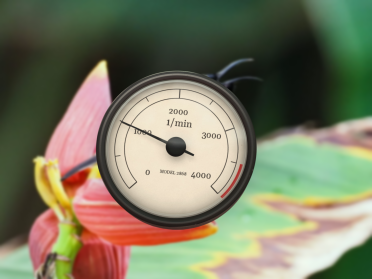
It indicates 1000
